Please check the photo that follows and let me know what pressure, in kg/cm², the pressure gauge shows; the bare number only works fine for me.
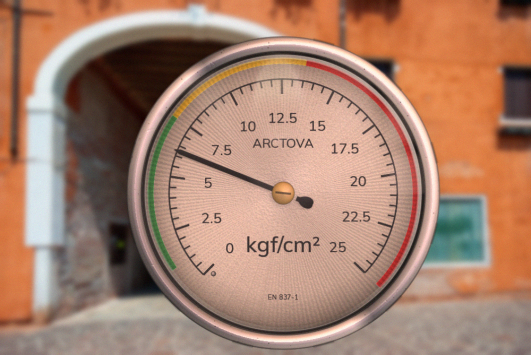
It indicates 6.25
